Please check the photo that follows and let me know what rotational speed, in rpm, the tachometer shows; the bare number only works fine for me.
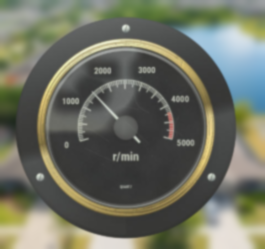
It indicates 1500
